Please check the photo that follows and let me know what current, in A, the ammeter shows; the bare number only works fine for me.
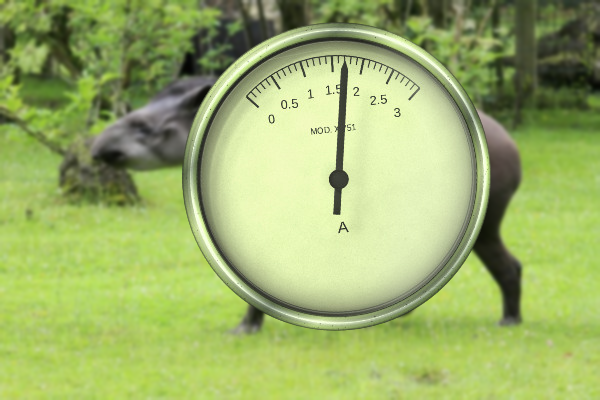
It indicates 1.7
